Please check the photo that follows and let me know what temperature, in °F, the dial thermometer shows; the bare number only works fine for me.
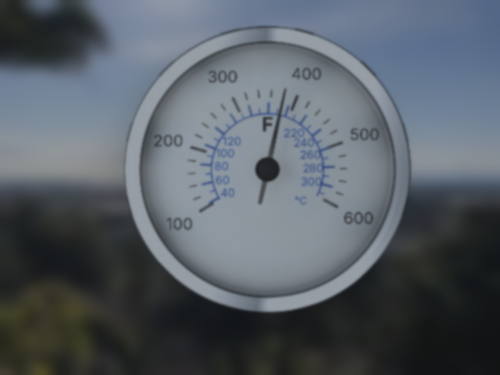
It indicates 380
